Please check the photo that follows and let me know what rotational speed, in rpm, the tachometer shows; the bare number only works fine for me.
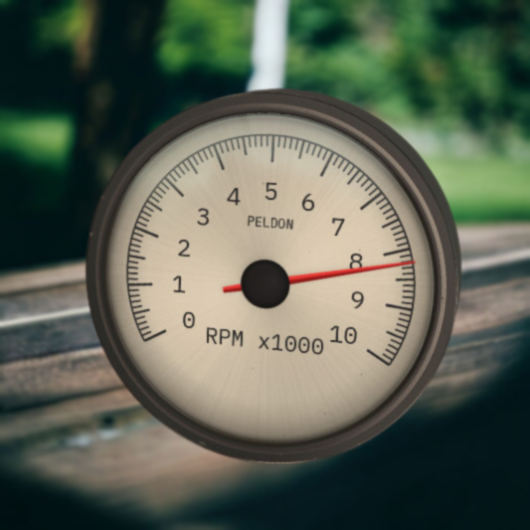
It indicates 8200
